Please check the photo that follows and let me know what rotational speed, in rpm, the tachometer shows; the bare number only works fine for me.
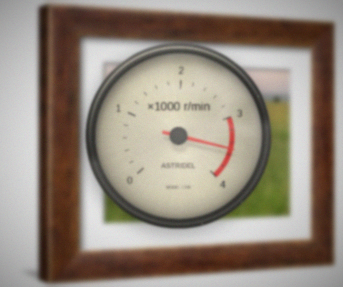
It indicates 3500
